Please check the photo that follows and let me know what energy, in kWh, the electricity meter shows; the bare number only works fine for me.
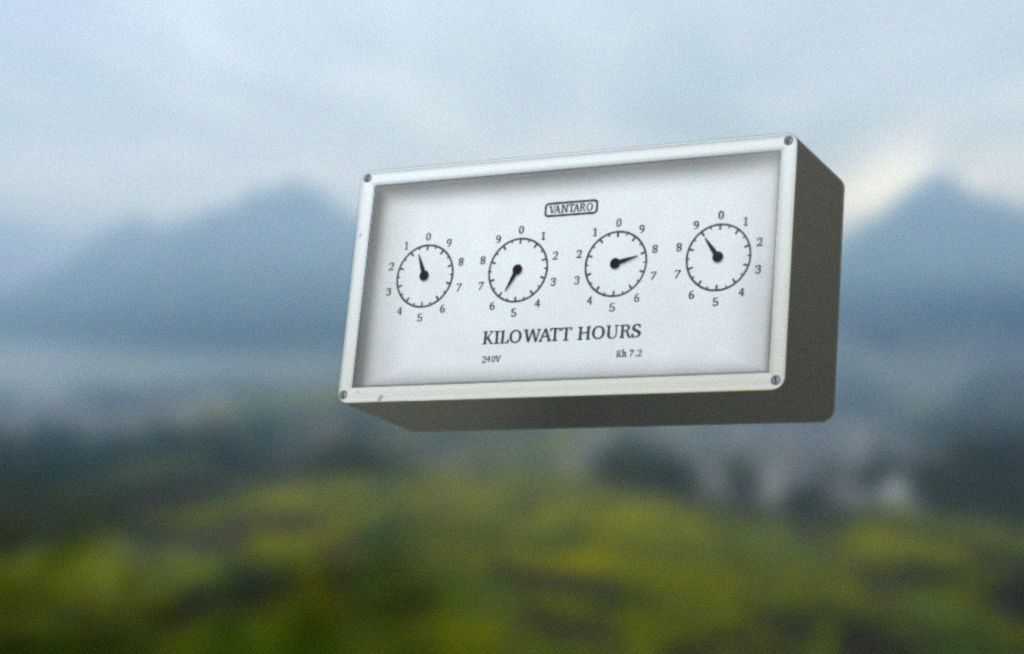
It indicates 579
